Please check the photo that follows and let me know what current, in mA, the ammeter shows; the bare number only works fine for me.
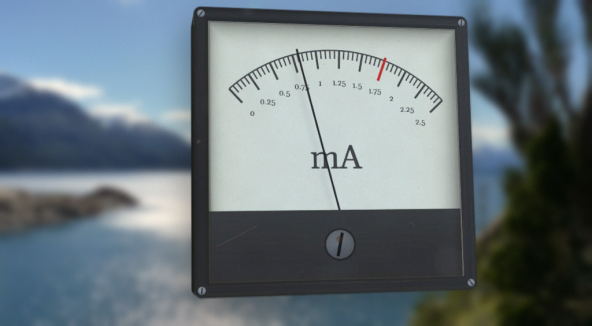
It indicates 0.8
